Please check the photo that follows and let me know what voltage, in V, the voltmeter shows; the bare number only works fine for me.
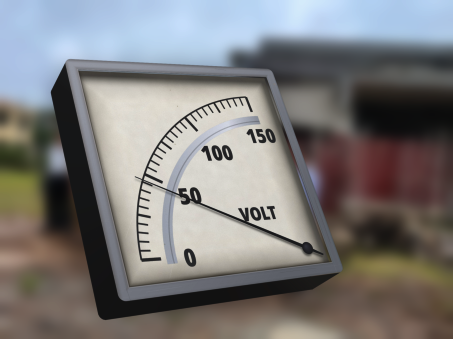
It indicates 45
